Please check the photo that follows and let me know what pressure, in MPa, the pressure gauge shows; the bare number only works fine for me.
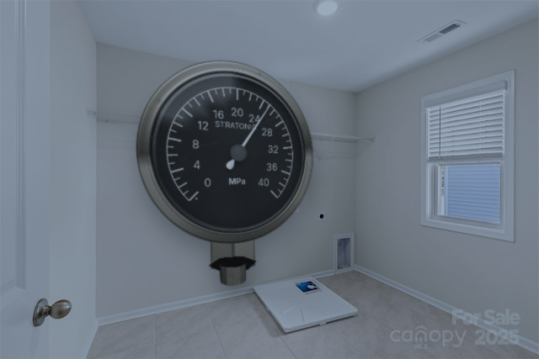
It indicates 25
